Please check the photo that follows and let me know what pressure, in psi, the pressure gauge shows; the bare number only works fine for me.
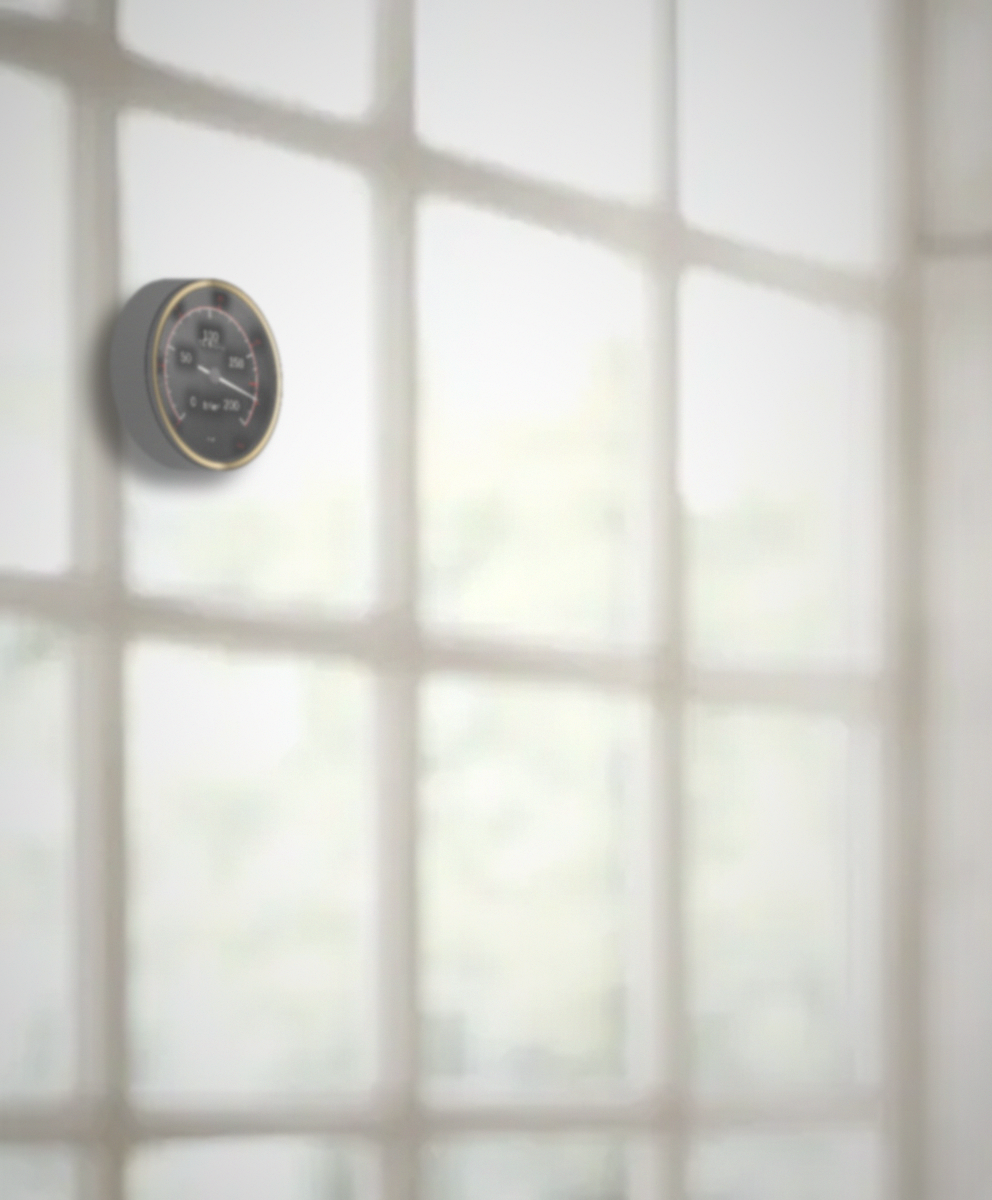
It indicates 180
